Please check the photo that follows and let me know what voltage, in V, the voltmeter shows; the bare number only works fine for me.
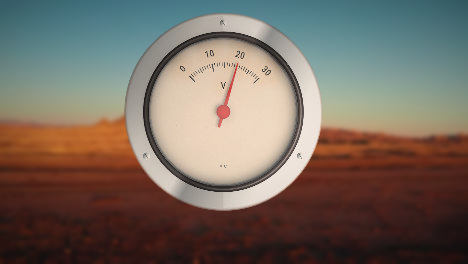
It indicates 20
